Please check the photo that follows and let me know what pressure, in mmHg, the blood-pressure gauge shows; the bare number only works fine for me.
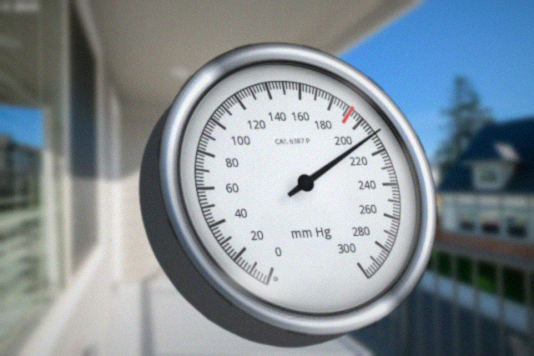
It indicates 210
